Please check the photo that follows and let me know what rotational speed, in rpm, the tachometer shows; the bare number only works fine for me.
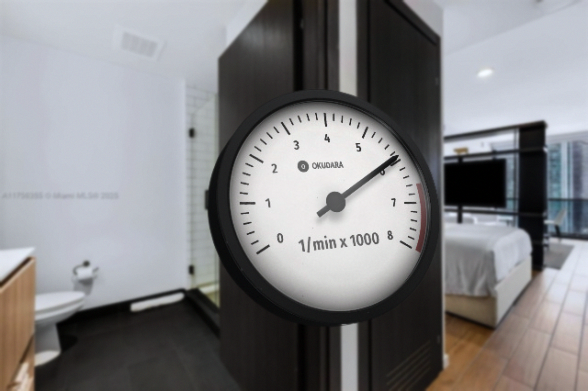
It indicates 5900
